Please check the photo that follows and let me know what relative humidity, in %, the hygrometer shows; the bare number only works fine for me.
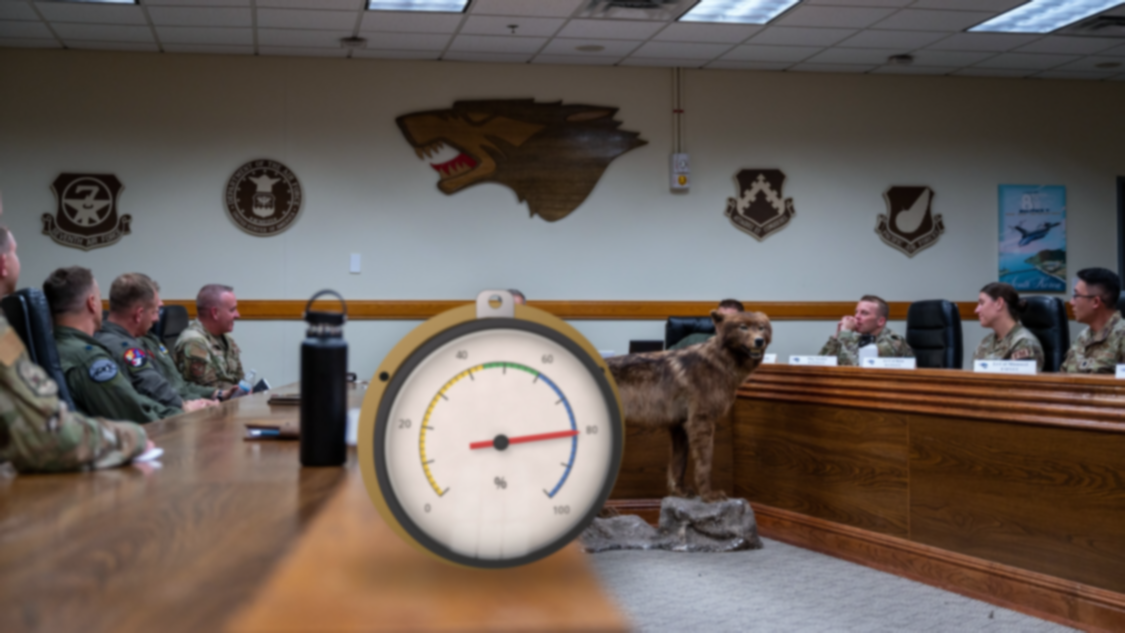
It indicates 80
